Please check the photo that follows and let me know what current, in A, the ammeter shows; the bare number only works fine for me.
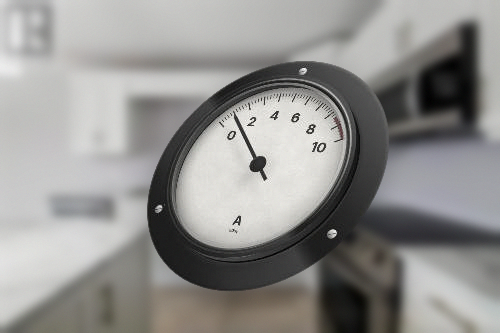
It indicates 1
